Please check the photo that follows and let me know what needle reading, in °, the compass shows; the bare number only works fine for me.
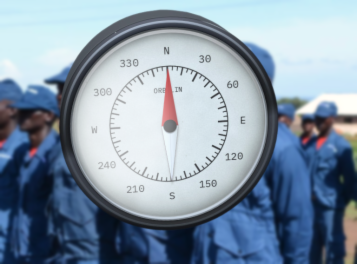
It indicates 0
